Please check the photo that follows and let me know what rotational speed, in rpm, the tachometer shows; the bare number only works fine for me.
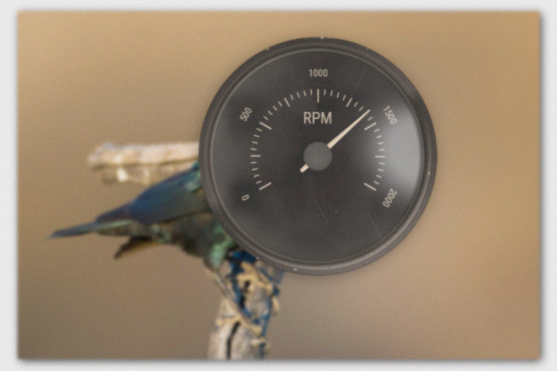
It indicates 1400
